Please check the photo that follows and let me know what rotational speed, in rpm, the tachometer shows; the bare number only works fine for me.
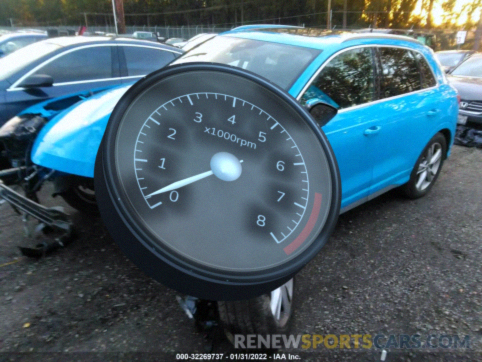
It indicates 200
